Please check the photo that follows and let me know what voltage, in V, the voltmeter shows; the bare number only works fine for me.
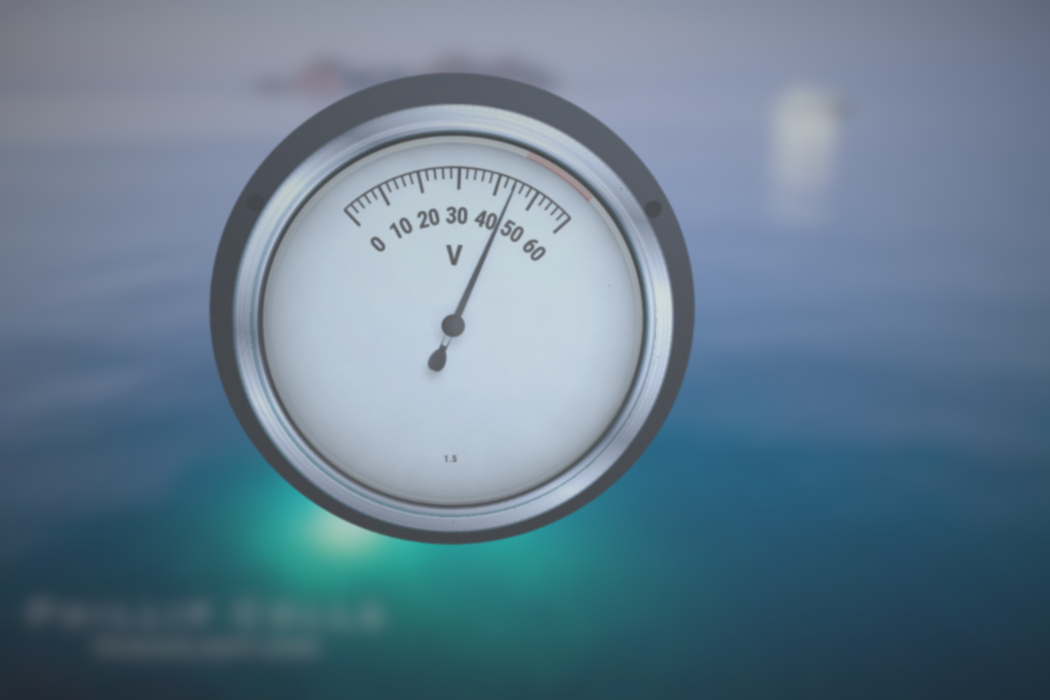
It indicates 44
